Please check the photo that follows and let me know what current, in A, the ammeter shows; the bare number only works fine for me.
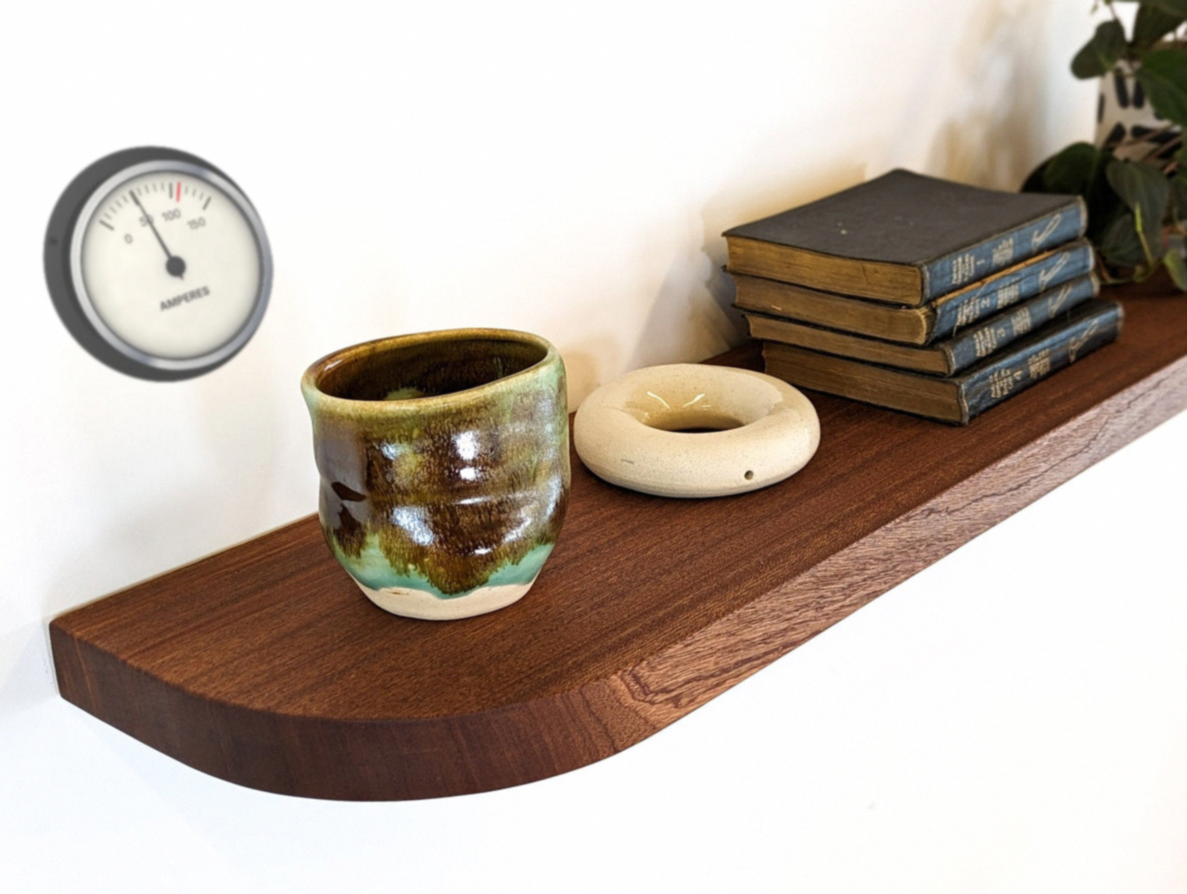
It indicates 50
